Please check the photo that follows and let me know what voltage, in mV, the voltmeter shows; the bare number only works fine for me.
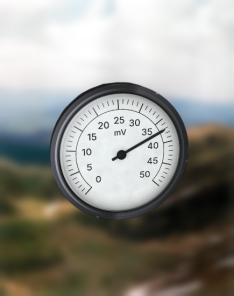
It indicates 37
